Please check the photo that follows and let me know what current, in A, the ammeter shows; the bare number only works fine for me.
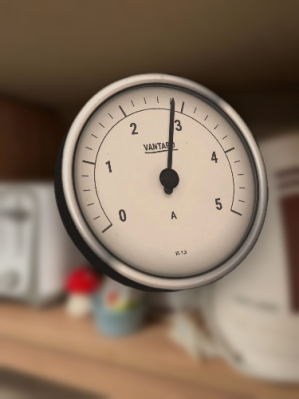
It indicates 2.8
